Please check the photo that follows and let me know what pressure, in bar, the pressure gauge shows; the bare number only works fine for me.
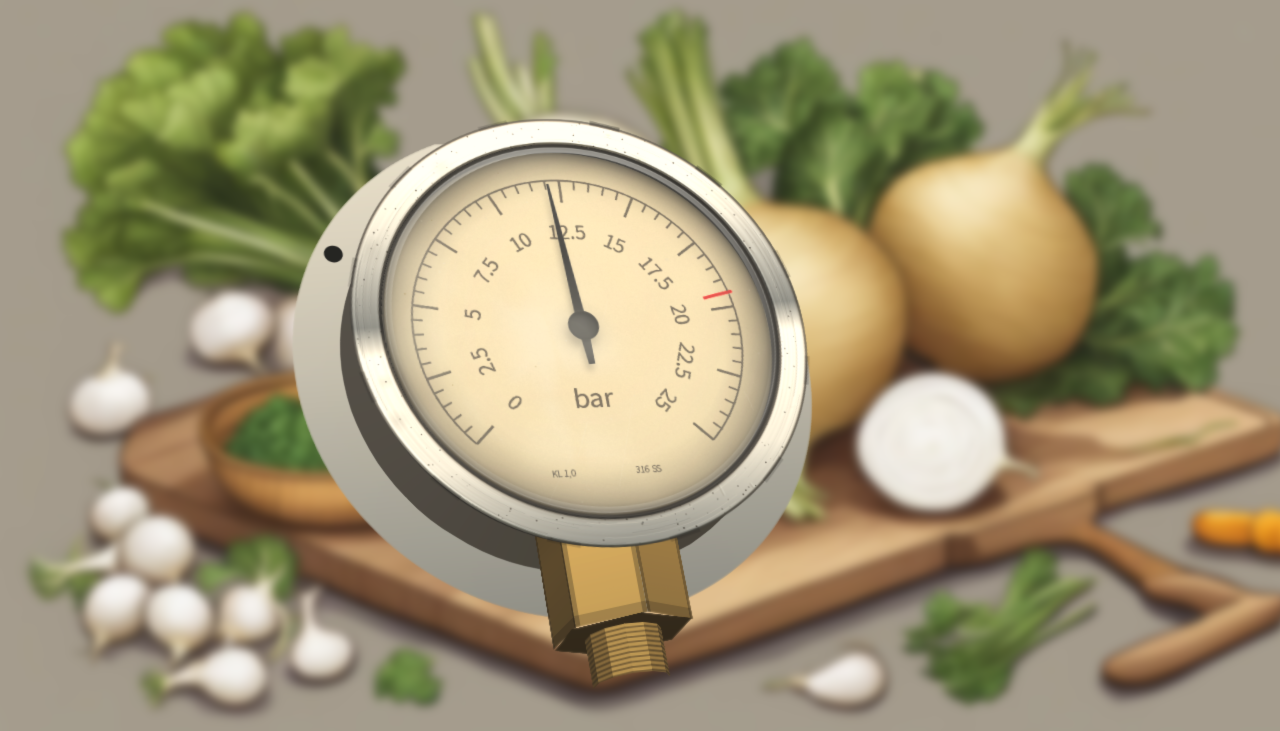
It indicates 12
